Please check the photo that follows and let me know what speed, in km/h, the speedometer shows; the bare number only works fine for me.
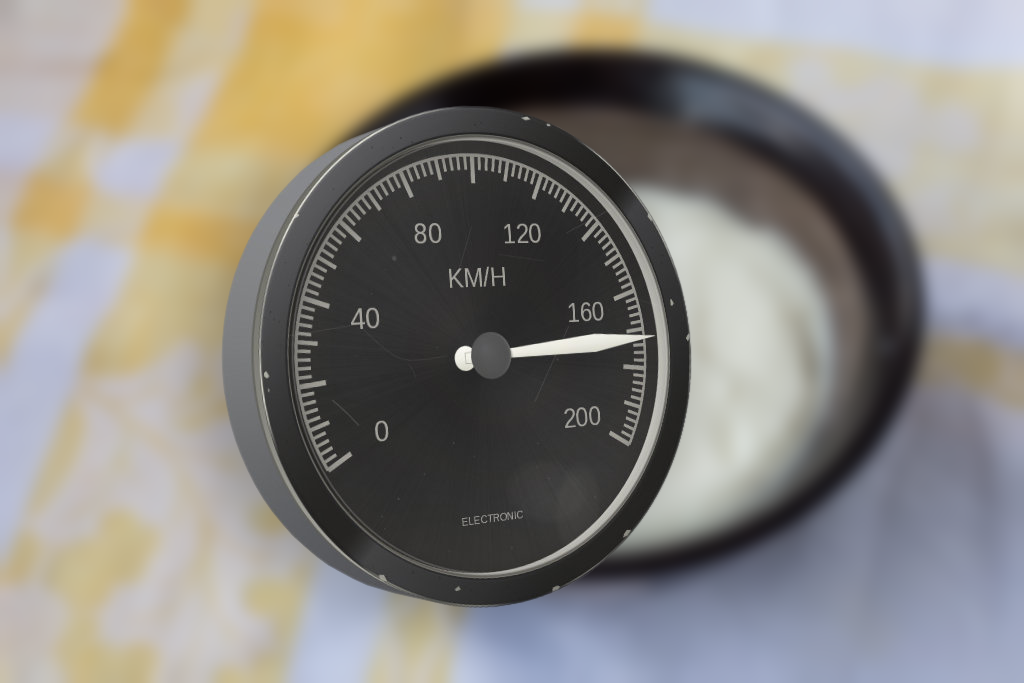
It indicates 172
